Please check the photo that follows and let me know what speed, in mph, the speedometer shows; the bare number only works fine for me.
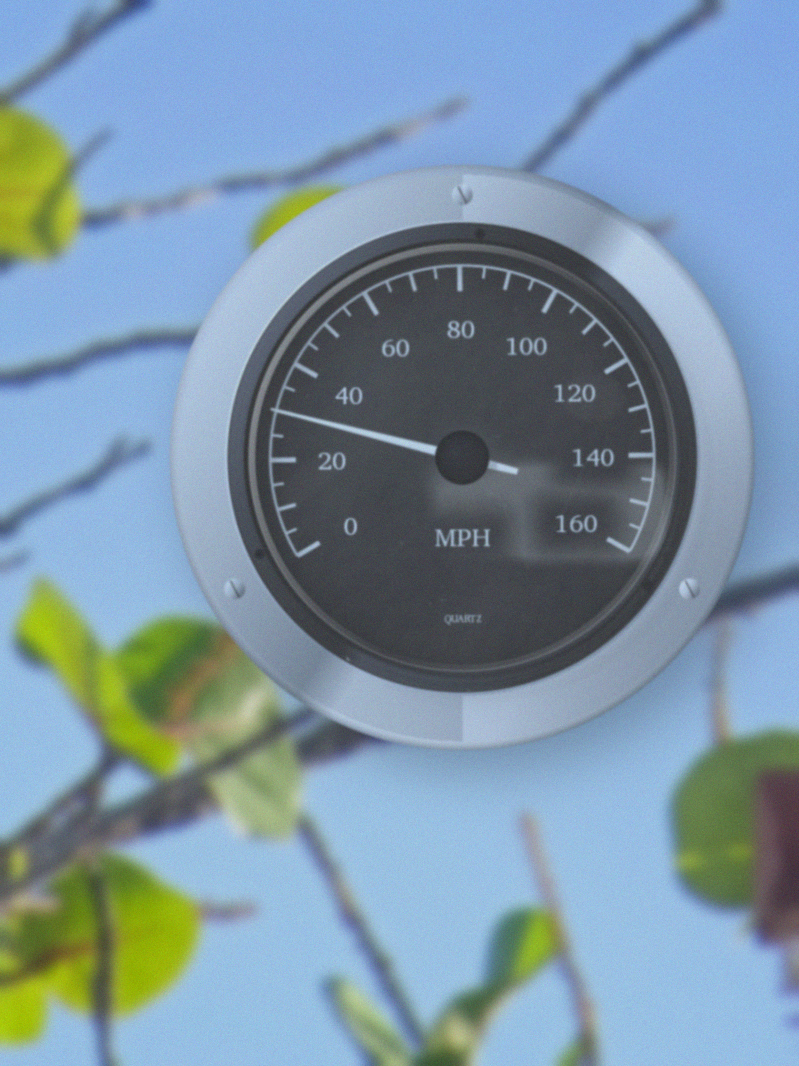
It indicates 30
